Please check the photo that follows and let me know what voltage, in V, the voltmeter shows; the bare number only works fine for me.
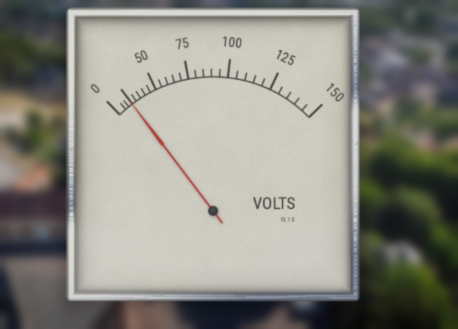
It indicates 25
